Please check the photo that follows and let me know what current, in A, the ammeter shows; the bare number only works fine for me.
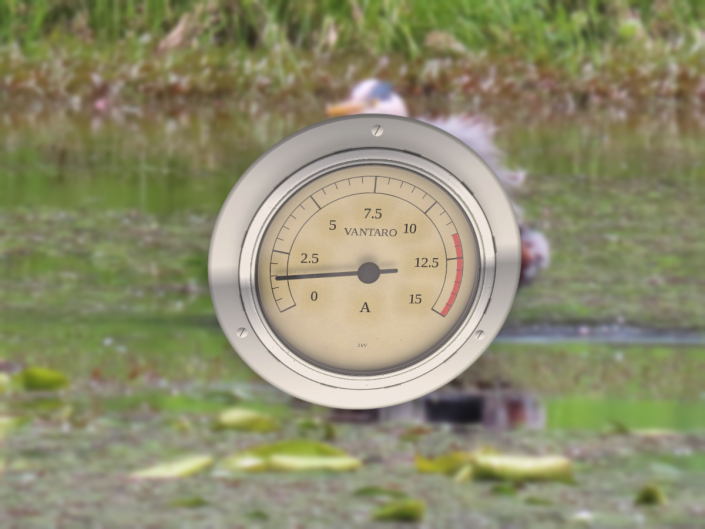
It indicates 1.5
